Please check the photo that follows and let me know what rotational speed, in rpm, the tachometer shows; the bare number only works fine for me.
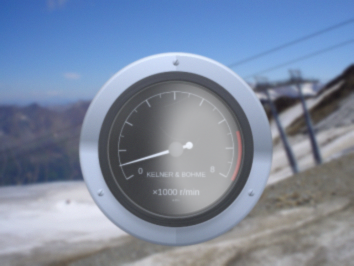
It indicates 500
